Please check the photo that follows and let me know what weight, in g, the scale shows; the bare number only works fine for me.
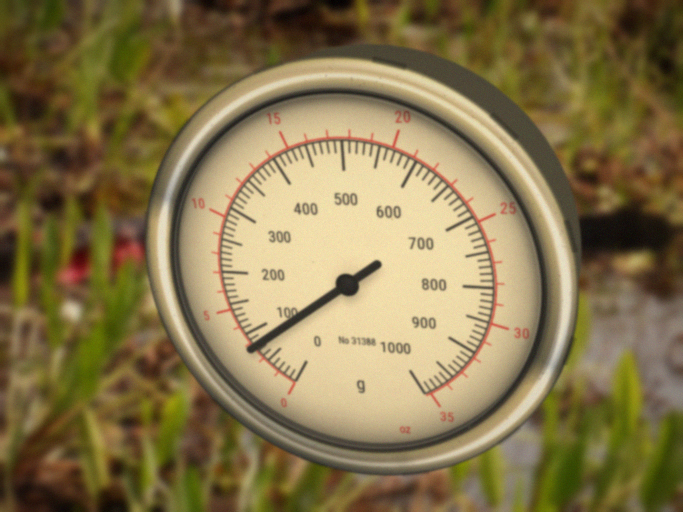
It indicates 80
